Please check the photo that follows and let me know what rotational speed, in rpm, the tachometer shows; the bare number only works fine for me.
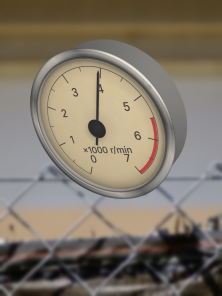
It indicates 4000
